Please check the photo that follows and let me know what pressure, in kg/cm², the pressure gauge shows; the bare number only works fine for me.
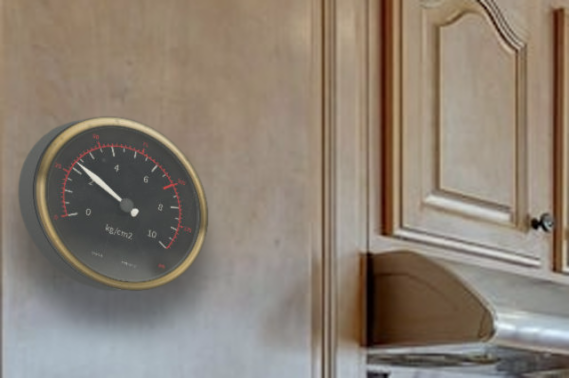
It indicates 2.25
